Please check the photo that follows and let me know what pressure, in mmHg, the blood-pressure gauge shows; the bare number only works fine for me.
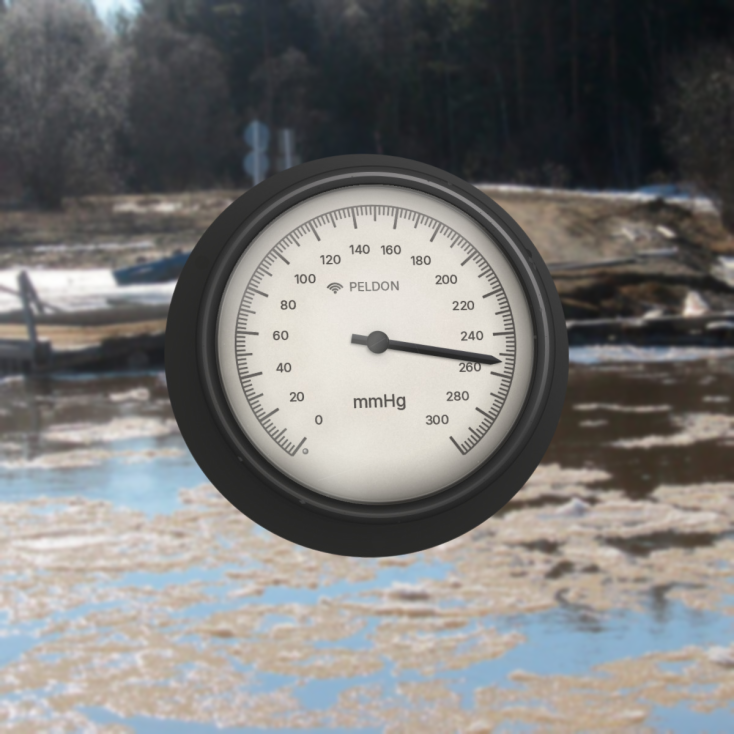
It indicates 254
